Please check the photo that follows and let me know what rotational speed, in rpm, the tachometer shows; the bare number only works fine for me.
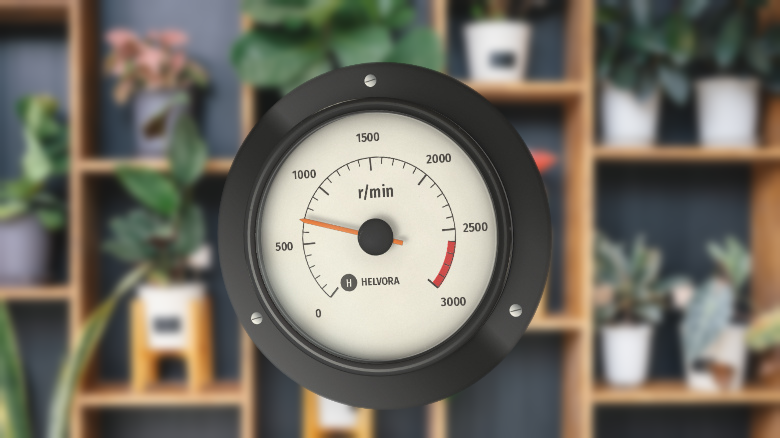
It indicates 700
